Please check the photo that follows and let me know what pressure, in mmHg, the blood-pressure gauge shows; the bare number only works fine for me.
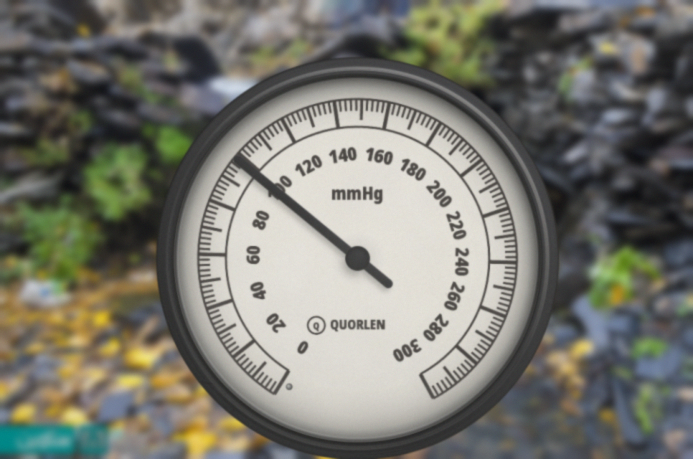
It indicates 98
